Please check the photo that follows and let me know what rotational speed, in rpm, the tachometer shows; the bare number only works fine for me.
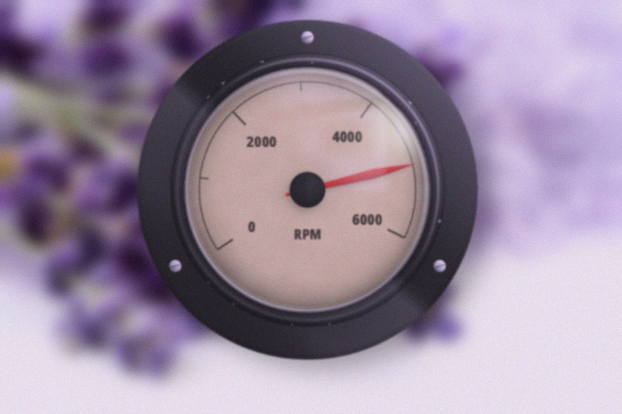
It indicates 5000
